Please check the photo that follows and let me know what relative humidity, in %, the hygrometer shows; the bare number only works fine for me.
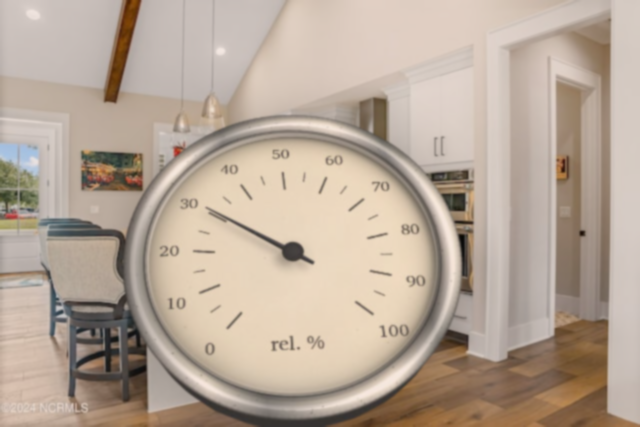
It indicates 30
